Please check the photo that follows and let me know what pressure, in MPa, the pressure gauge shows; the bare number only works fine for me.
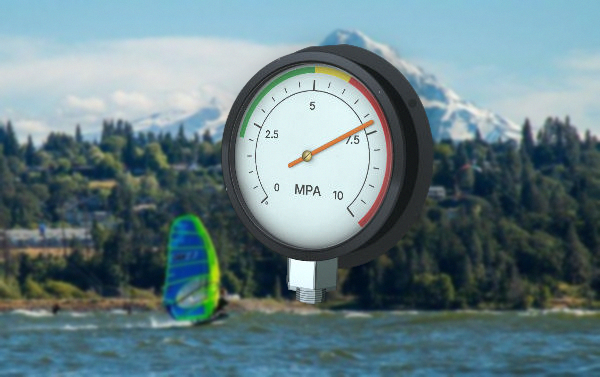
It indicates 7.25
